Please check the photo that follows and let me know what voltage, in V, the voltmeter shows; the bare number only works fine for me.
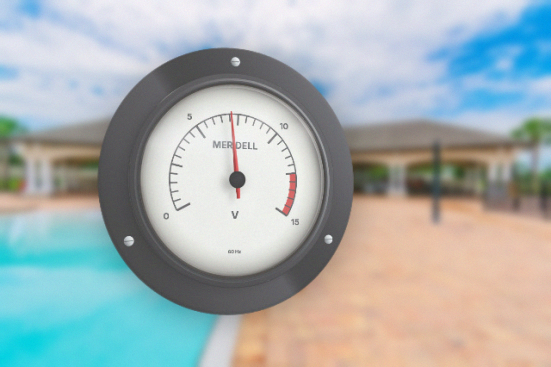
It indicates 7
